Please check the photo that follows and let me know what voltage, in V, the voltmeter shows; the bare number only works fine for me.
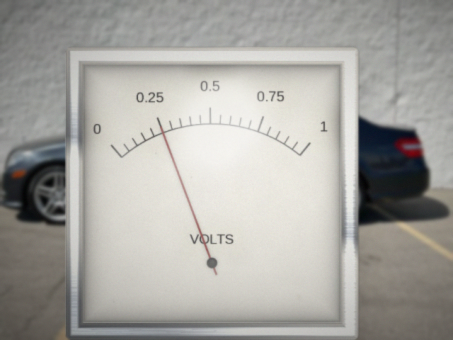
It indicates 0.25
